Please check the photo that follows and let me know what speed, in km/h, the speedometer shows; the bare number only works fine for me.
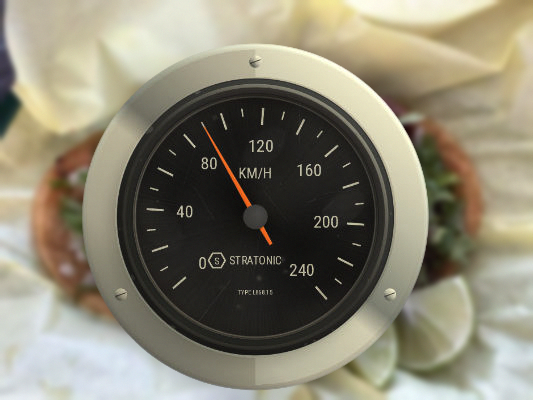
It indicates 90
